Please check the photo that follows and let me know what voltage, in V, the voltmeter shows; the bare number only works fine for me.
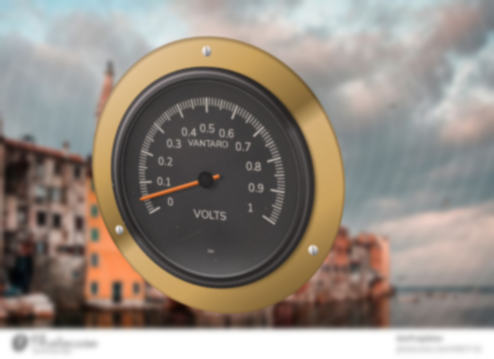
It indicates 0.05
